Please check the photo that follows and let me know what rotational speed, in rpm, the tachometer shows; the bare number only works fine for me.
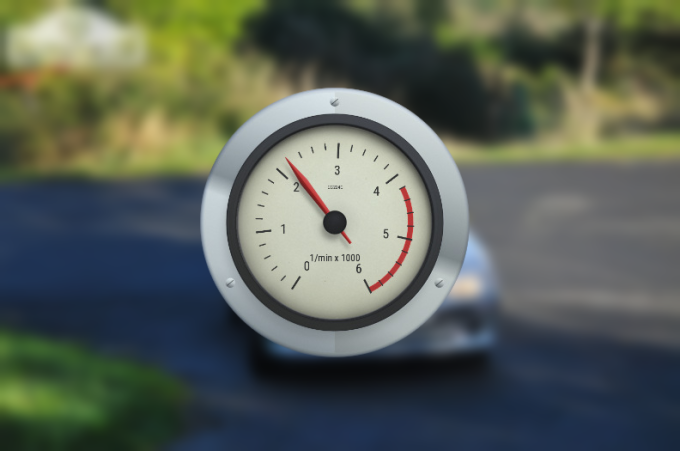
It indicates 2200
